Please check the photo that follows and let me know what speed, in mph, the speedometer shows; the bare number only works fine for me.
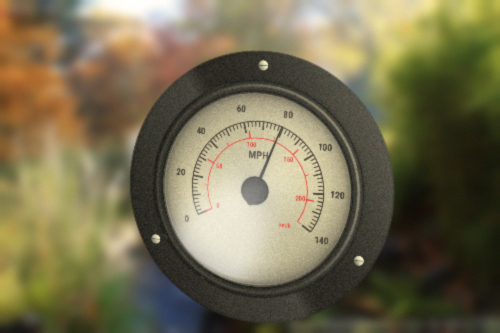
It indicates 80
